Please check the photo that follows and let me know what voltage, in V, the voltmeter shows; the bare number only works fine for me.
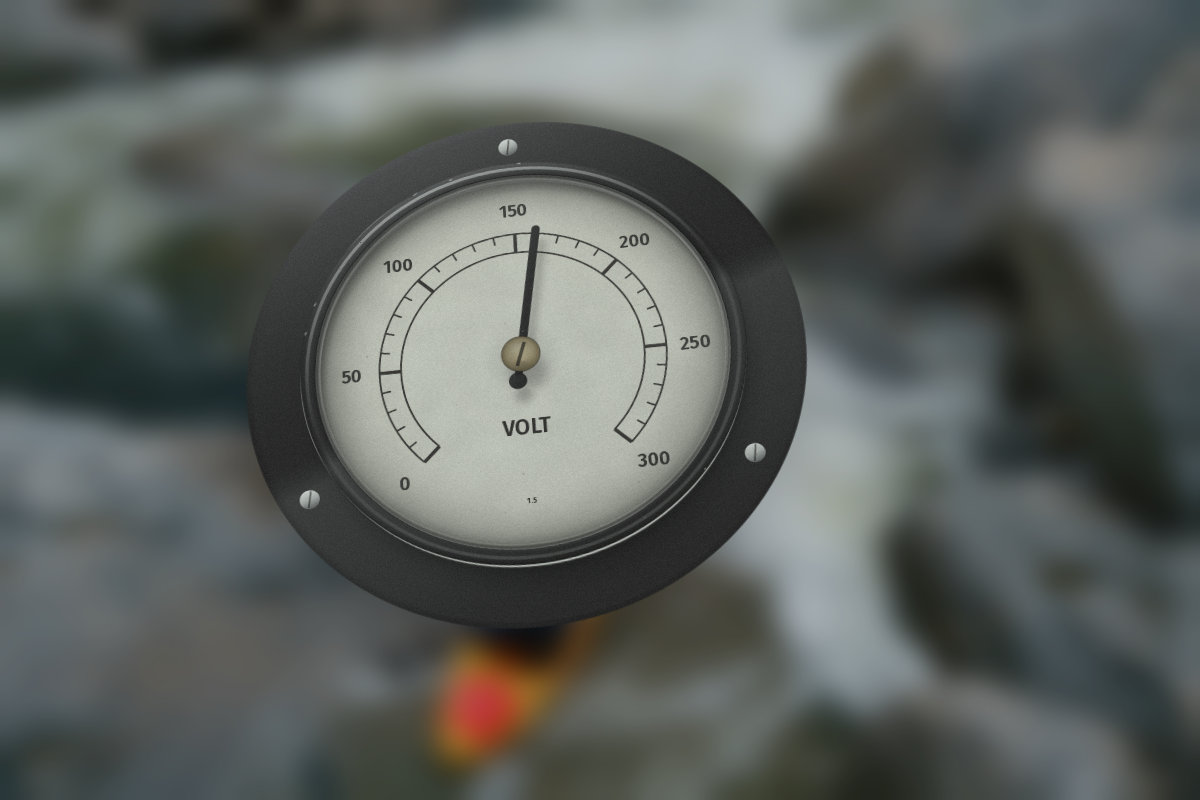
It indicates 160
